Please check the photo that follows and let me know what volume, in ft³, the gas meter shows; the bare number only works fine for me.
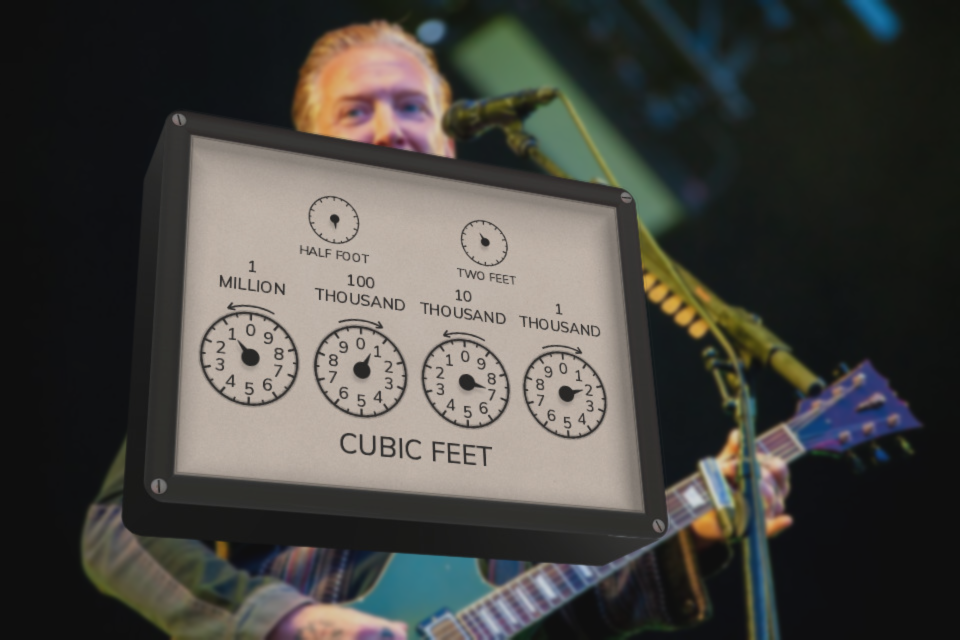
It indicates 107200
